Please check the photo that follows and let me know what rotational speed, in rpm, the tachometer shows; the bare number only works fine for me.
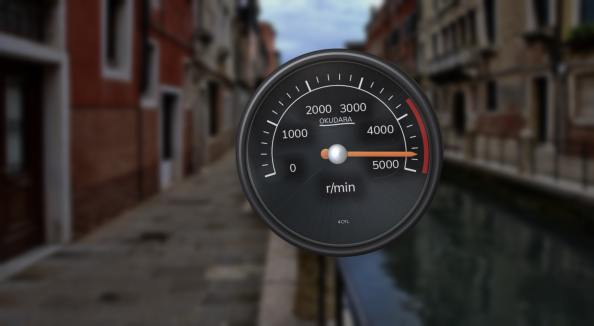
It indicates 4700
